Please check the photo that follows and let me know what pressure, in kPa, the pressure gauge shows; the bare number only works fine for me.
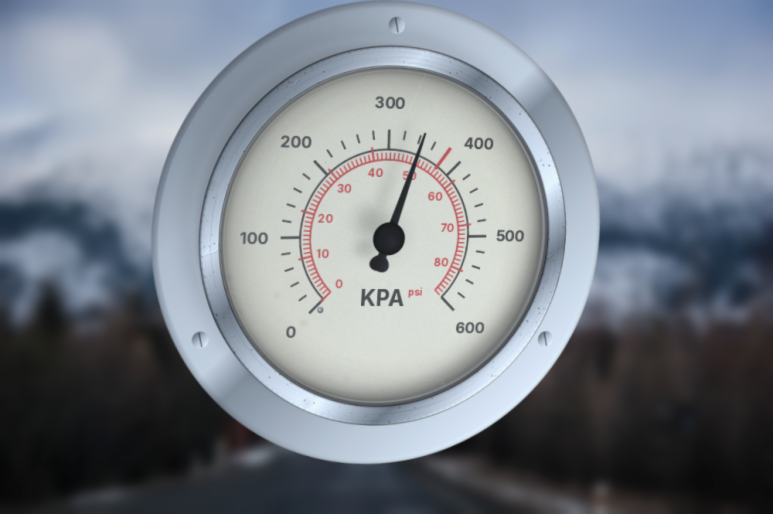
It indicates 340
